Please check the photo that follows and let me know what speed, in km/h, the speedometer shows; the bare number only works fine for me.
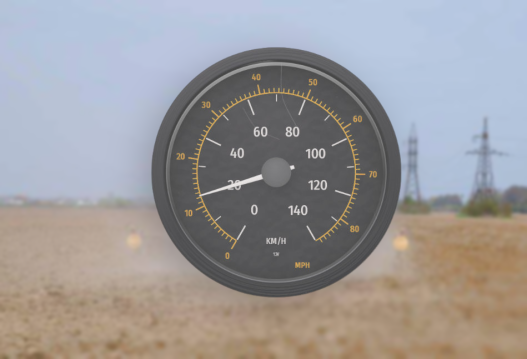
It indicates 20
